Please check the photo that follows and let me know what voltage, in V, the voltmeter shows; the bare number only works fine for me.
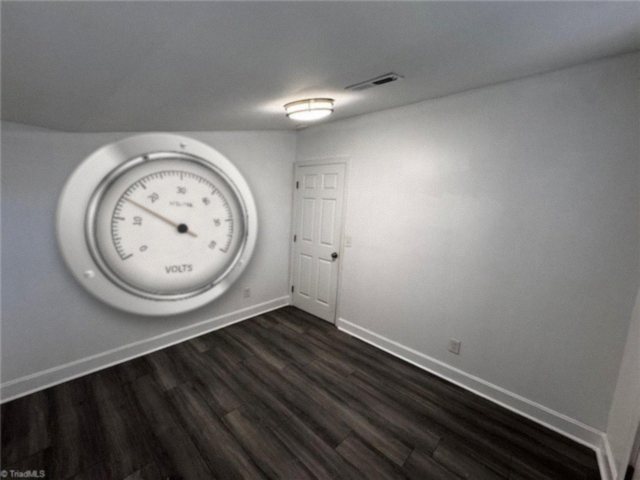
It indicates 15
